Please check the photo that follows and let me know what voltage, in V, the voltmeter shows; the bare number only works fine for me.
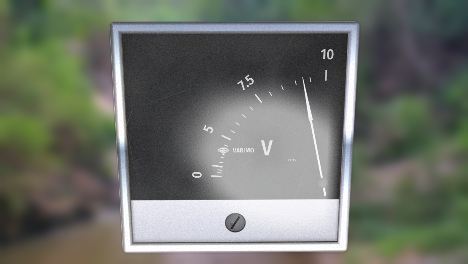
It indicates 9.25
